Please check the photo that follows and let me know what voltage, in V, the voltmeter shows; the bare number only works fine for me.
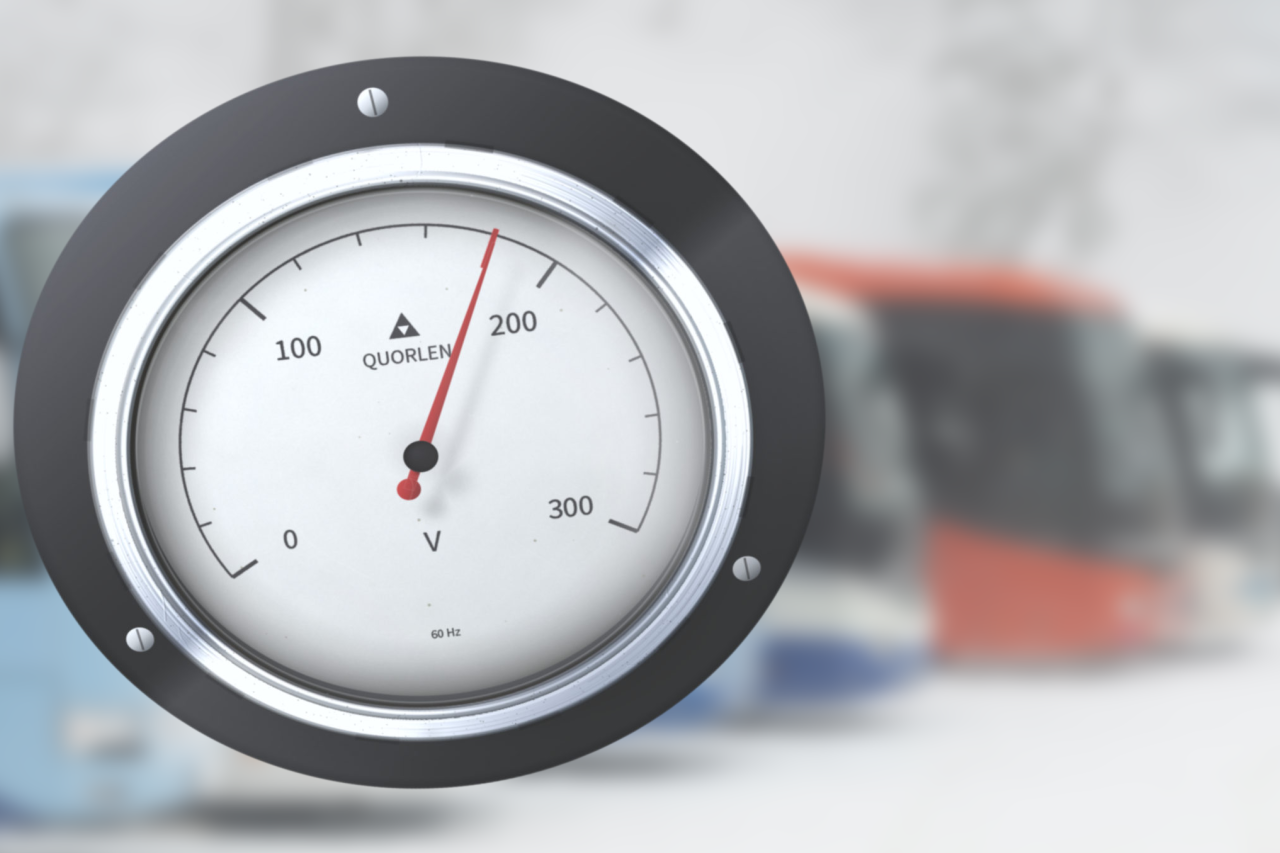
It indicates 180
